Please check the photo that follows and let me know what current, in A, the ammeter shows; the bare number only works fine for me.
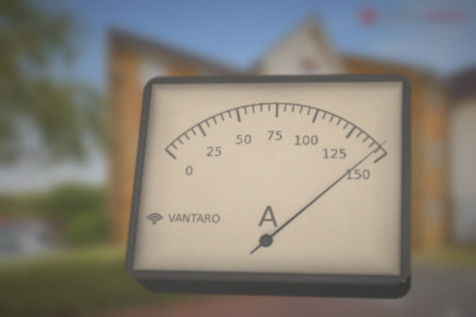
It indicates 145
